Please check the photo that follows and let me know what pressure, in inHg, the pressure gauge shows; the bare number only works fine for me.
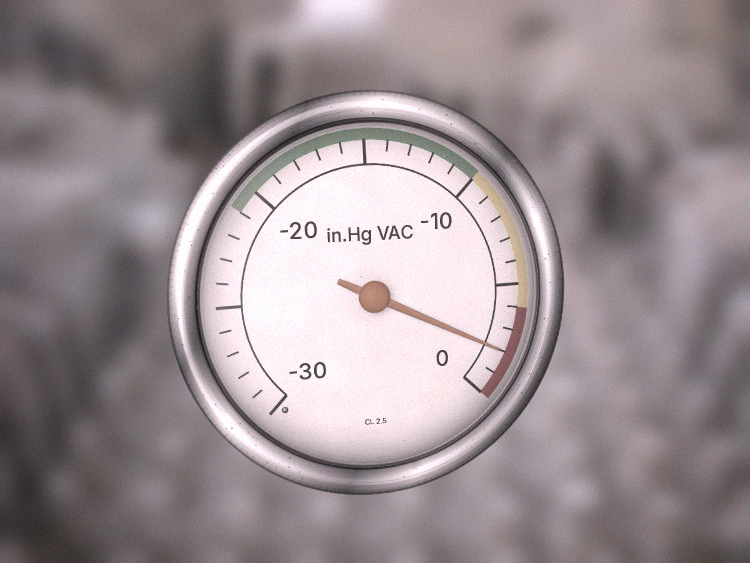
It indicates -2
